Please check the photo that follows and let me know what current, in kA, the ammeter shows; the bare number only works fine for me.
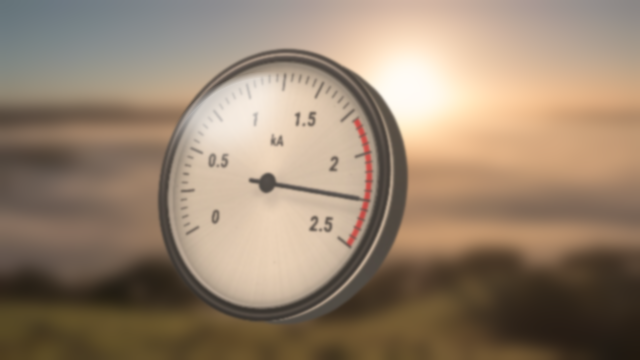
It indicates 2.25
